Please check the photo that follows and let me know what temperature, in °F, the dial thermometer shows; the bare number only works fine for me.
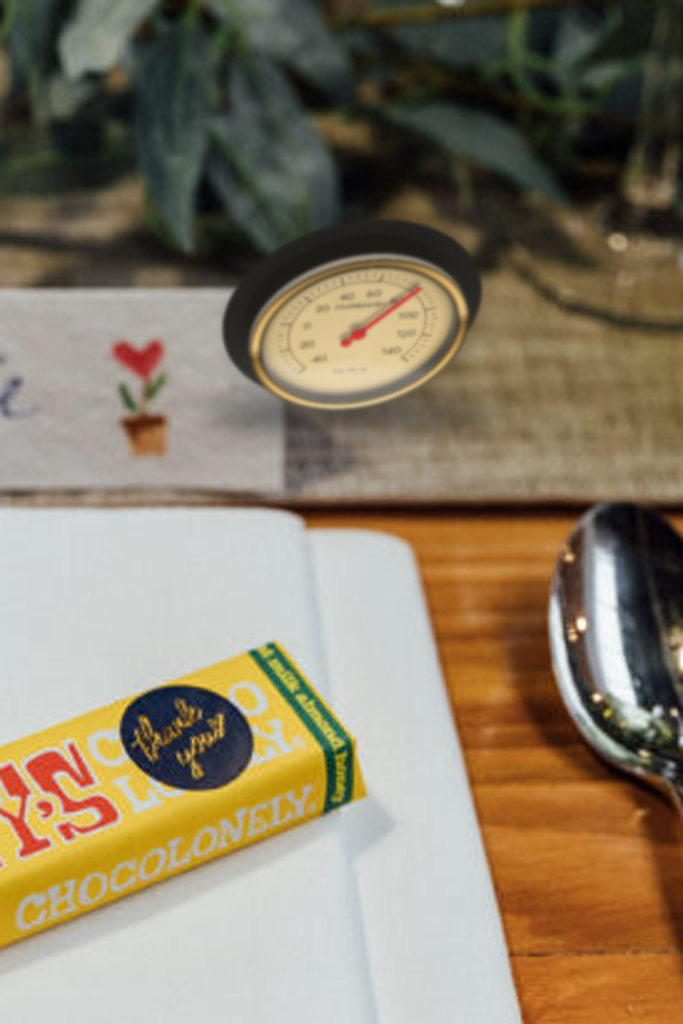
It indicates 80
